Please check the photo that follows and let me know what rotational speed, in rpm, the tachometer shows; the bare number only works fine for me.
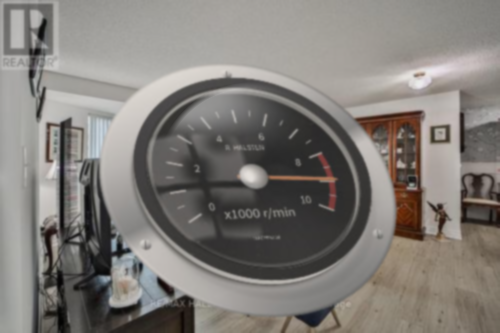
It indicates 9000
